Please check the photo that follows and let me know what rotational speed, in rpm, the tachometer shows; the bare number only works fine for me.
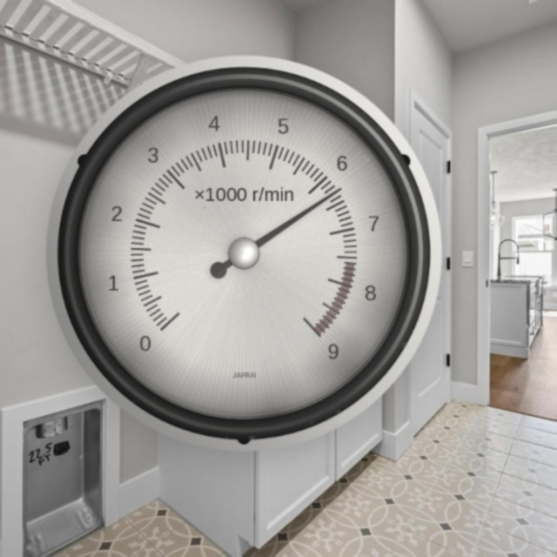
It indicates 6300
